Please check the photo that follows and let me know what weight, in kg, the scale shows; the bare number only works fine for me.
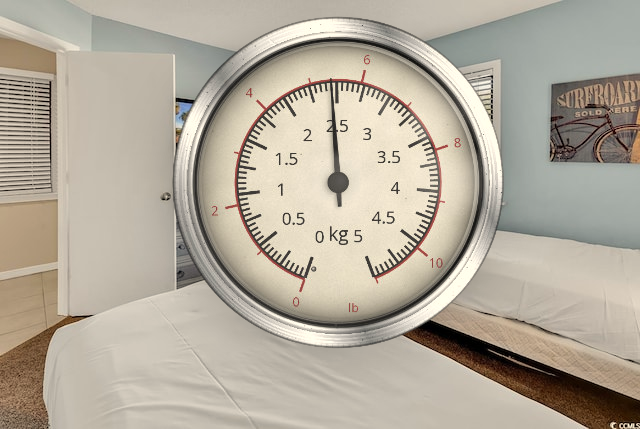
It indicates 2.45
